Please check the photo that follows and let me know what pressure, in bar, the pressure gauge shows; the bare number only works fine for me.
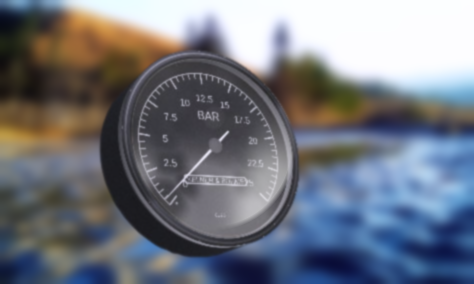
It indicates 0.5
